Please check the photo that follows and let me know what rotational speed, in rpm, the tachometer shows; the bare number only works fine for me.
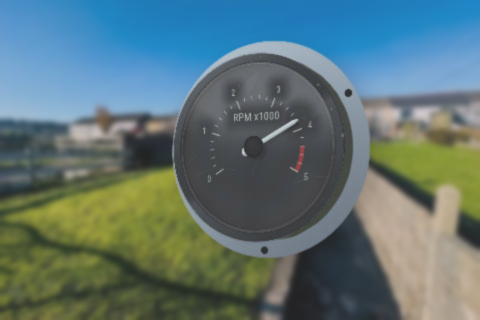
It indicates 3800
